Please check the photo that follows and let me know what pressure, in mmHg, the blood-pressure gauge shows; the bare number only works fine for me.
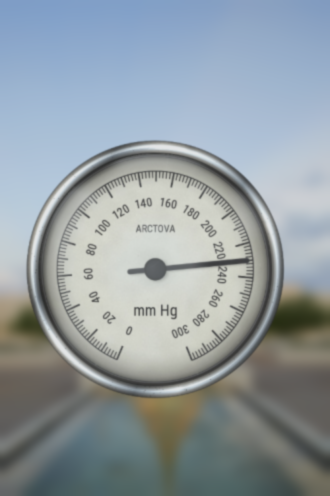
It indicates 230
